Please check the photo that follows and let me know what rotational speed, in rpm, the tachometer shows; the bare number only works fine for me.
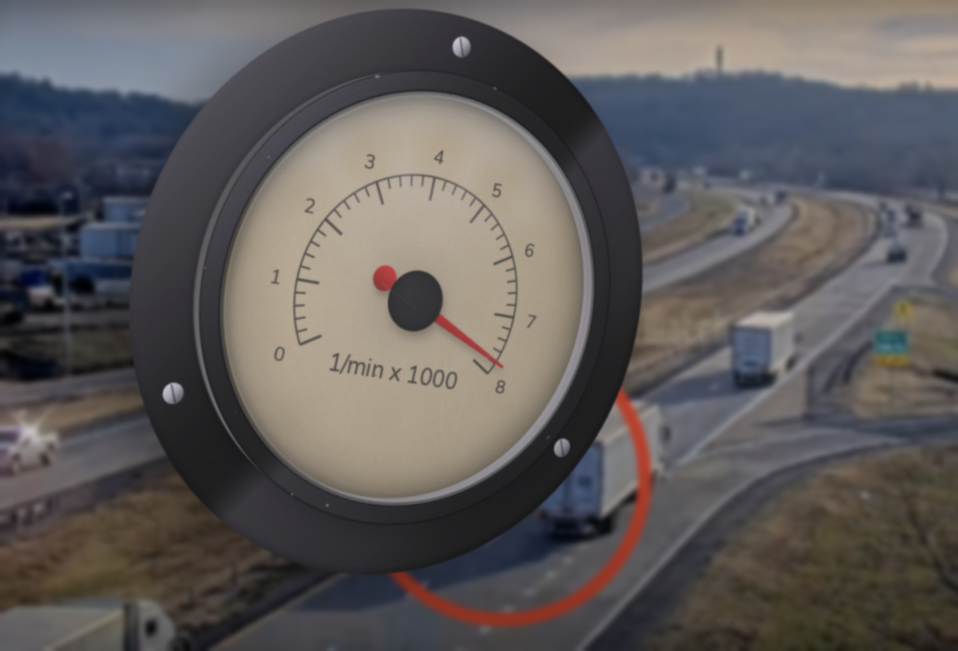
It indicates 7800
